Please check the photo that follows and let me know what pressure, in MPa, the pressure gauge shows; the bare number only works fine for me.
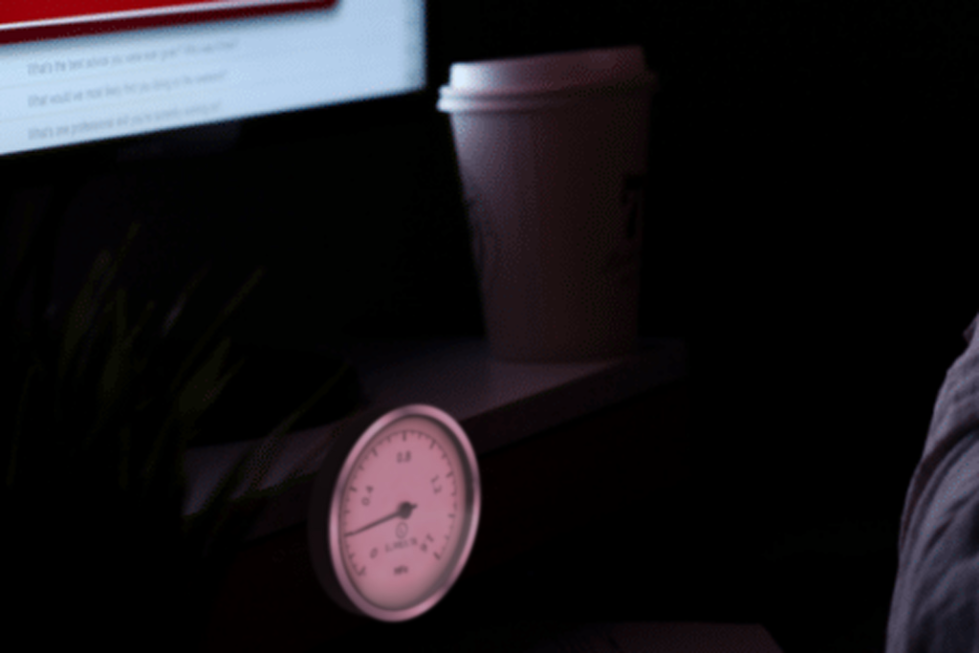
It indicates 0.2
